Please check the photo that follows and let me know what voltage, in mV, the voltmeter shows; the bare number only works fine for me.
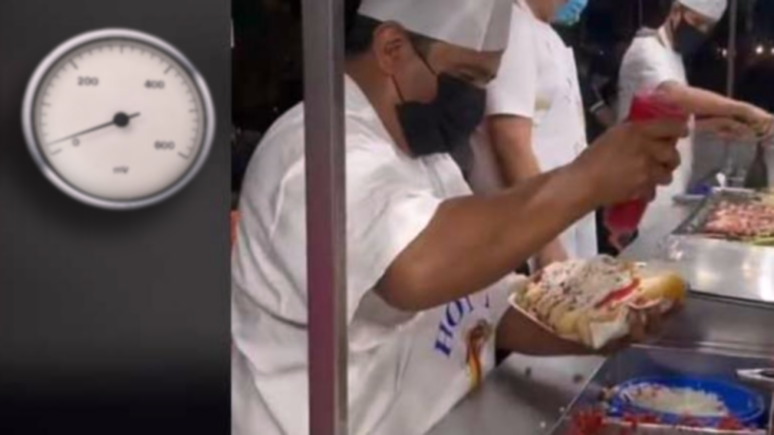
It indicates 20
